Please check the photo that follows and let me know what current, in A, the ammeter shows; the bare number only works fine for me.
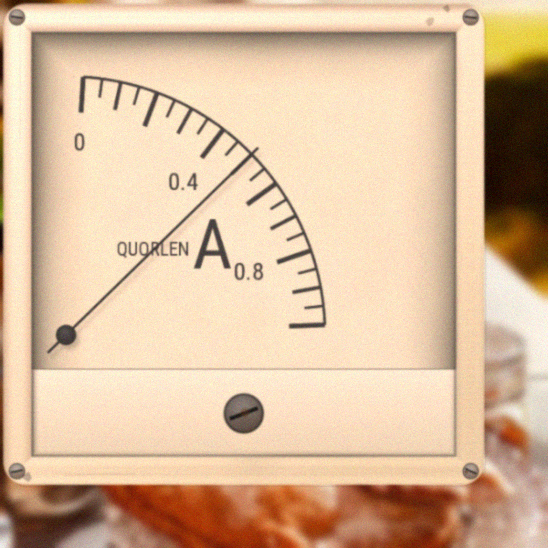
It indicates 0.5
